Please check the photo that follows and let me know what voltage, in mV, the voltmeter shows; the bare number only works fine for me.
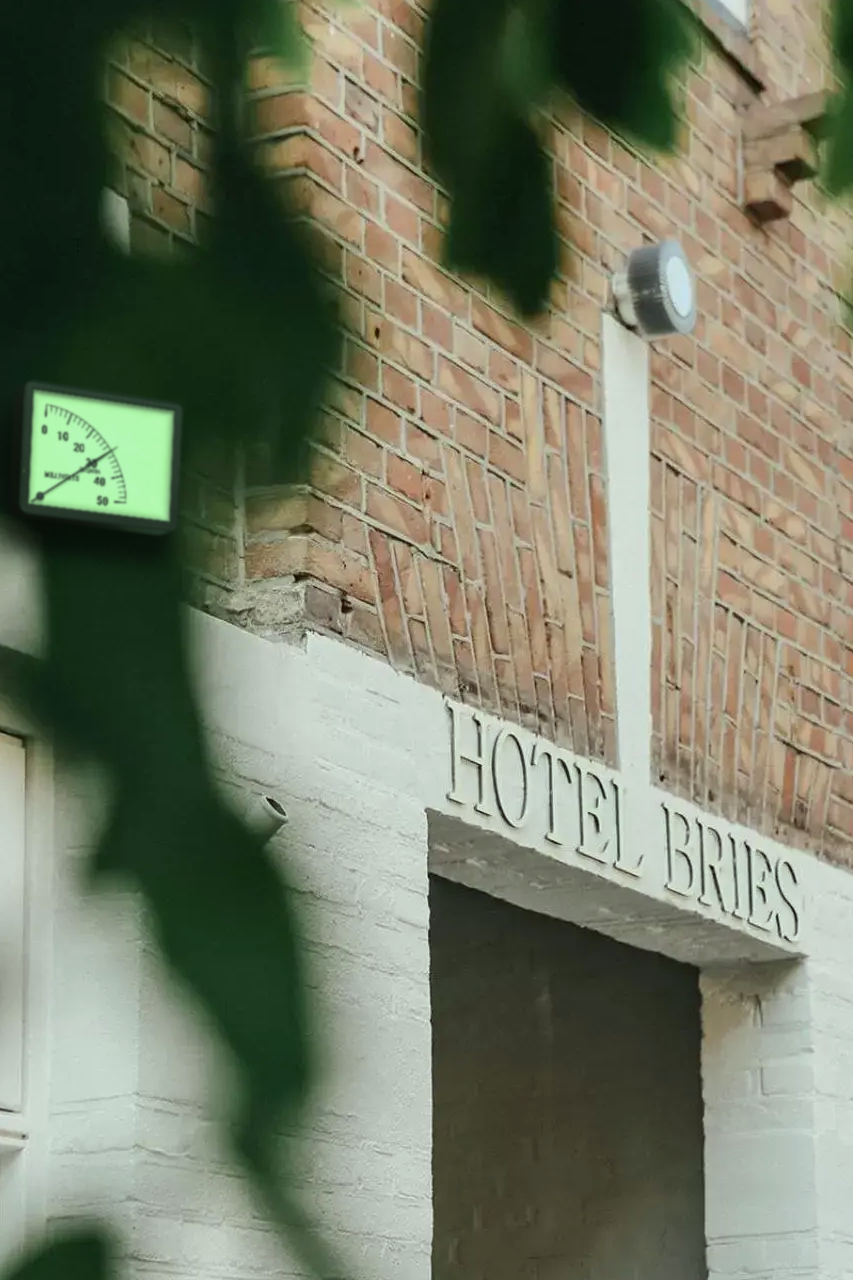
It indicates 30
